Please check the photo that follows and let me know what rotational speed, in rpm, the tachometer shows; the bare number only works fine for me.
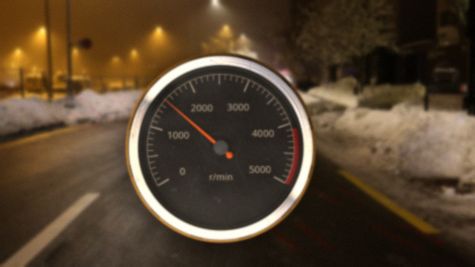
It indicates 1500
